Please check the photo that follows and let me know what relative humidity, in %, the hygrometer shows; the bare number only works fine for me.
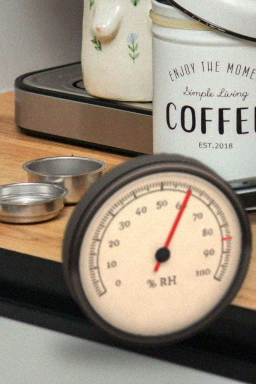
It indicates 60
